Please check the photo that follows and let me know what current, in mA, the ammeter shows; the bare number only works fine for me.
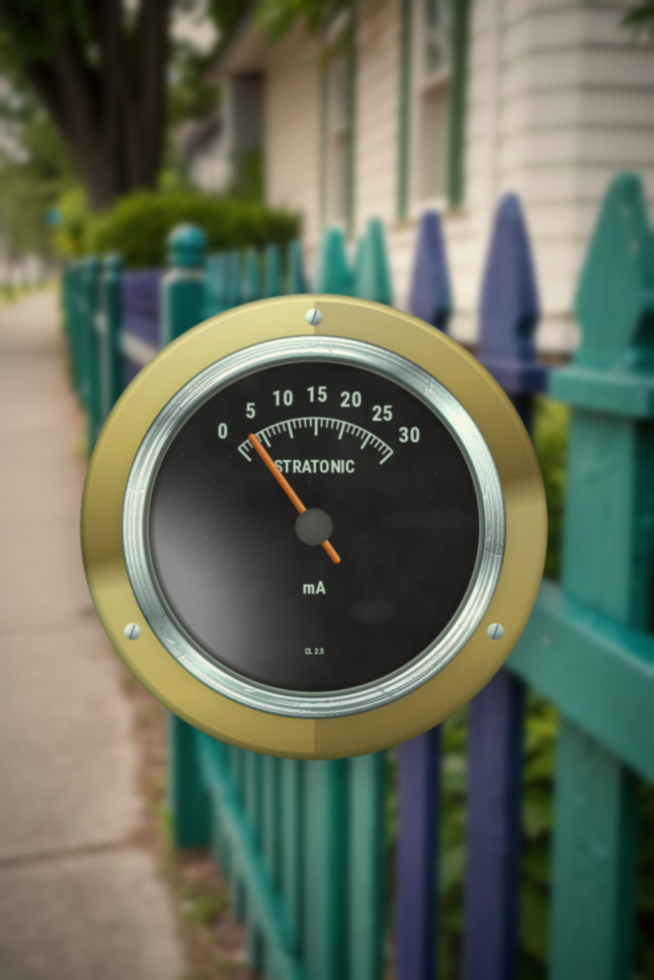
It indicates 3
